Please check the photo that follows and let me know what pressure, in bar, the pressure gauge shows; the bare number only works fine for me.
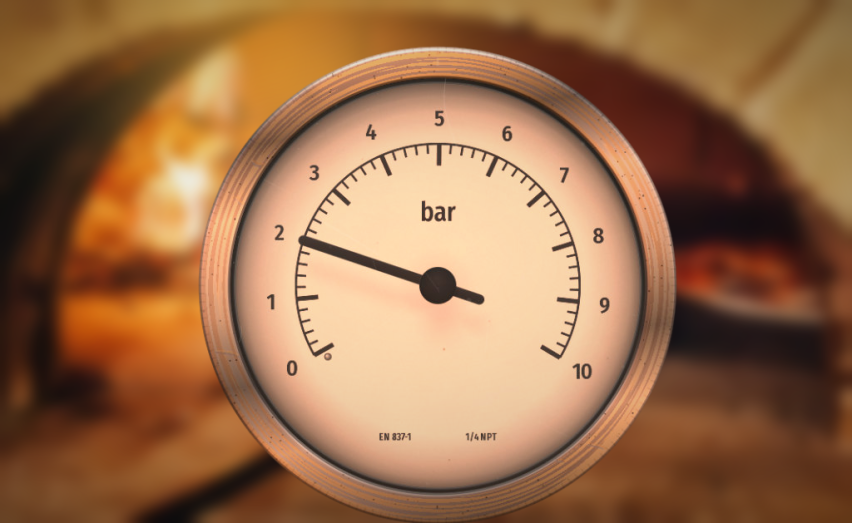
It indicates 2
